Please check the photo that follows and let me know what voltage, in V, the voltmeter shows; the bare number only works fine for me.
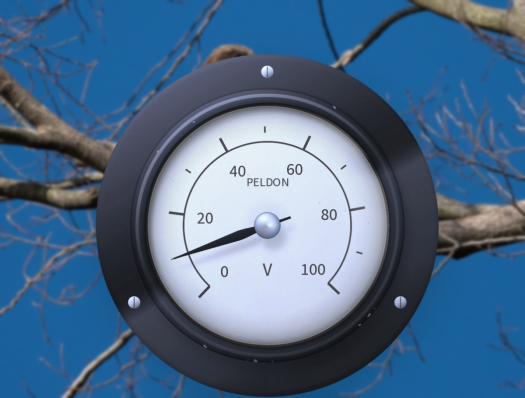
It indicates 10
